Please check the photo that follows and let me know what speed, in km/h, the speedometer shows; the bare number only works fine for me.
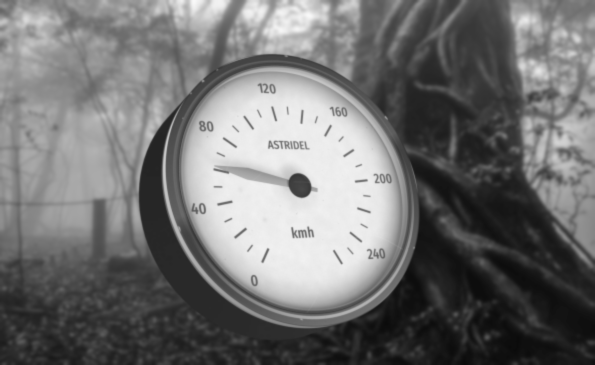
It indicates 60
